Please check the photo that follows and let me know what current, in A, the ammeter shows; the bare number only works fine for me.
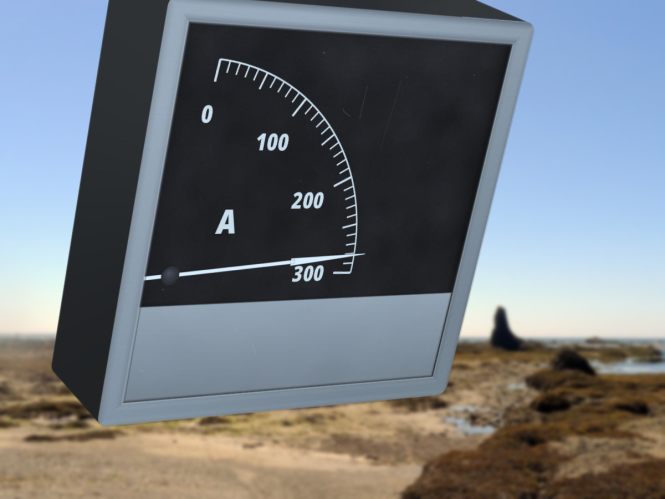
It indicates 280
